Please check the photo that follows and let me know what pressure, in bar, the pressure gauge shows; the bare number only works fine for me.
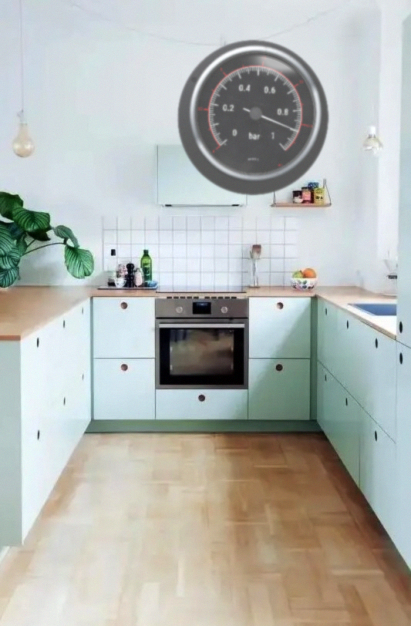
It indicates 0.9
